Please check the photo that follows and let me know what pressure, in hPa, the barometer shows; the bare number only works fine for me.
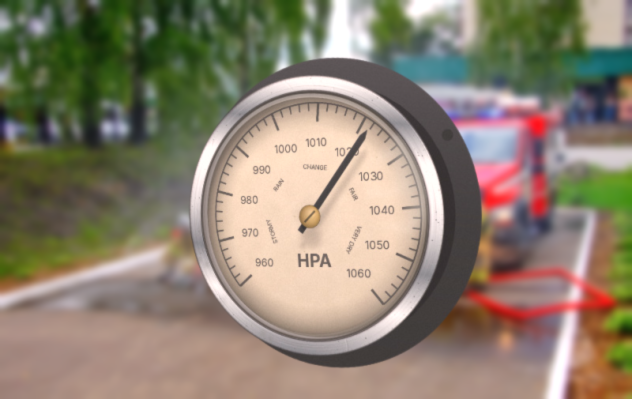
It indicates 1022
